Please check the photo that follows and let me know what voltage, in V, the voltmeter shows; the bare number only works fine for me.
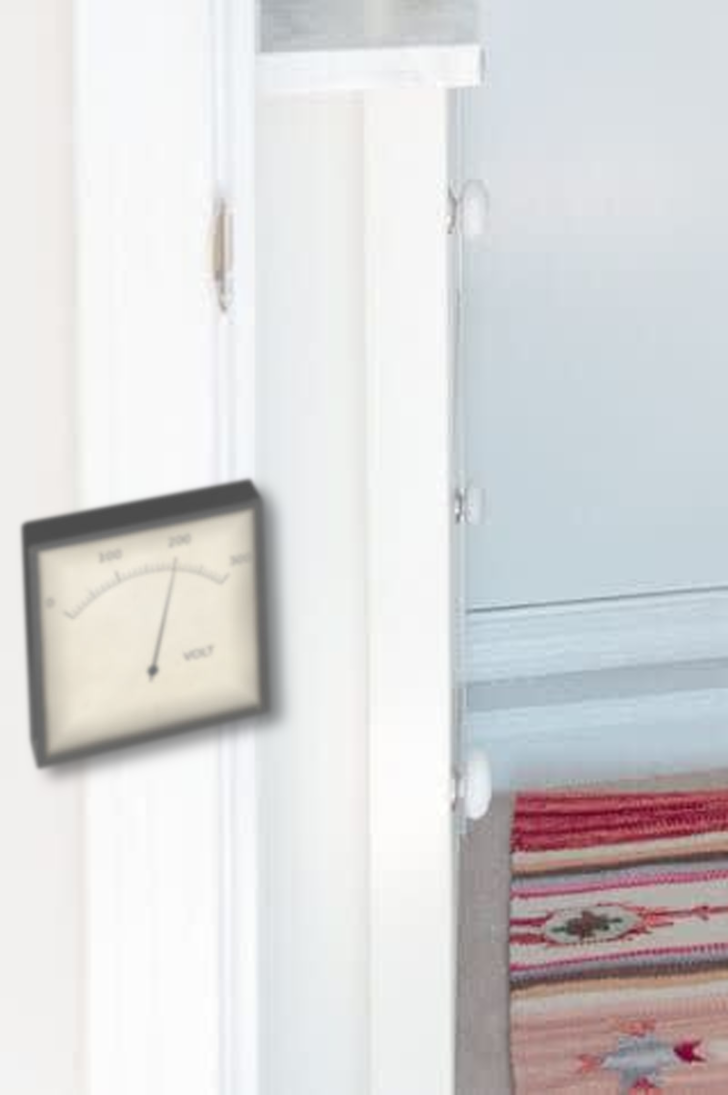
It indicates 200
